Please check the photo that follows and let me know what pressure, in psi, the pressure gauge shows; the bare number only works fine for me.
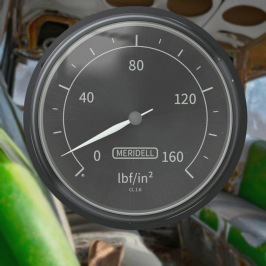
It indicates 10
